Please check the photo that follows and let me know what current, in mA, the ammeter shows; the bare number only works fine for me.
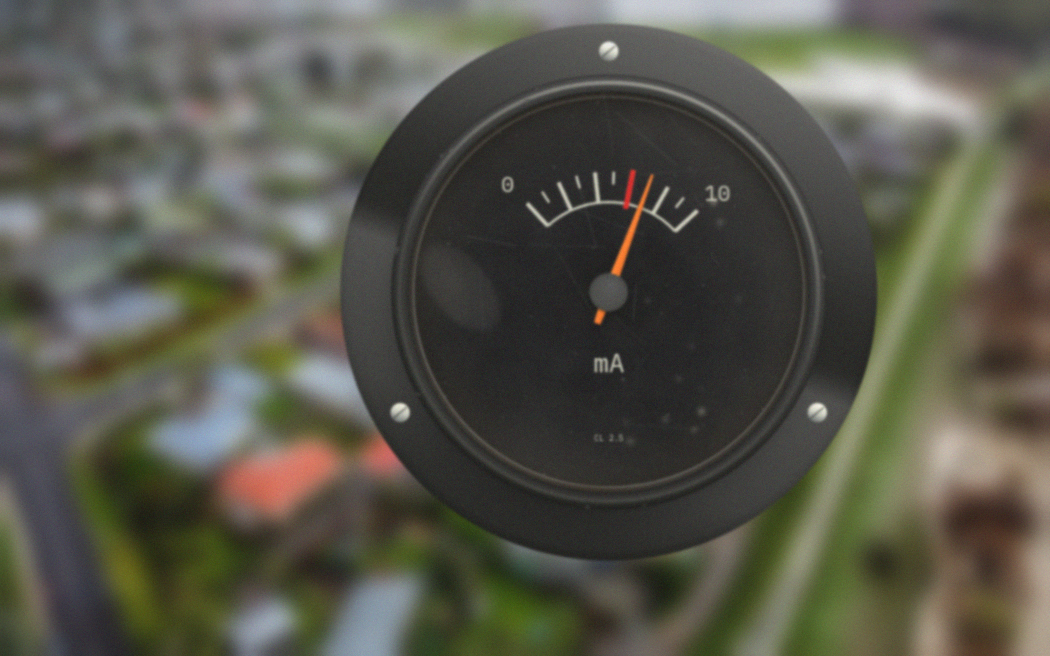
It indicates 7
